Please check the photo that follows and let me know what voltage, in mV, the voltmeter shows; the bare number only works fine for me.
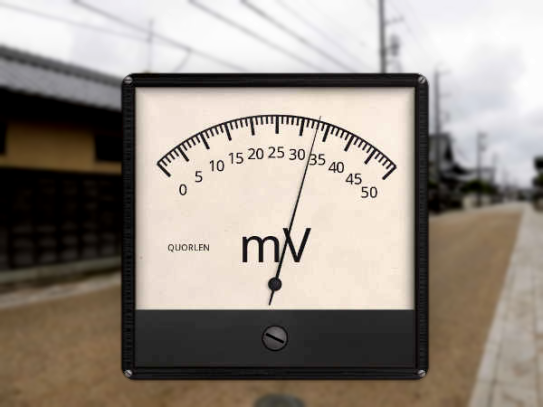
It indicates 33
